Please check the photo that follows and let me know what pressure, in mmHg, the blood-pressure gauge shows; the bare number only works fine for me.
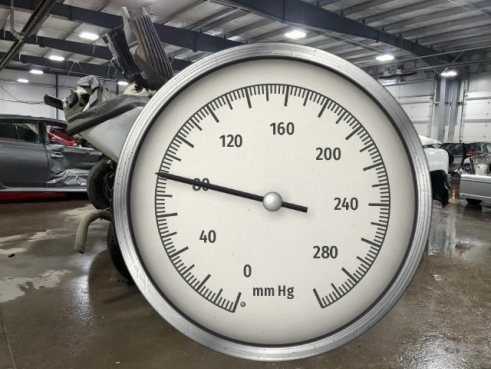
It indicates 80
